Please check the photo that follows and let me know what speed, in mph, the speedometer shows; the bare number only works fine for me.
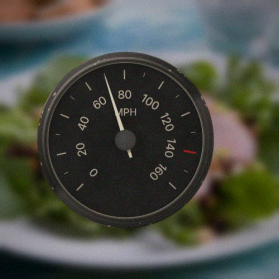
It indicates 70
